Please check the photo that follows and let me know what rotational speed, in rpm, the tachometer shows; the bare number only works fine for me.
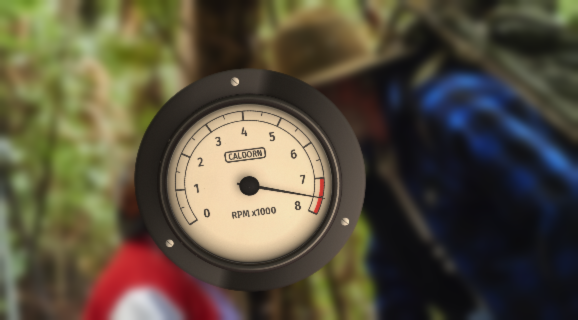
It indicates 7500
